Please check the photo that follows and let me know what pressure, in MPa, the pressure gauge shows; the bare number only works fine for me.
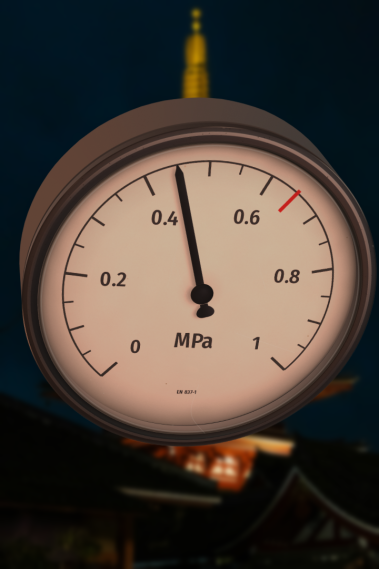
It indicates 0.45
